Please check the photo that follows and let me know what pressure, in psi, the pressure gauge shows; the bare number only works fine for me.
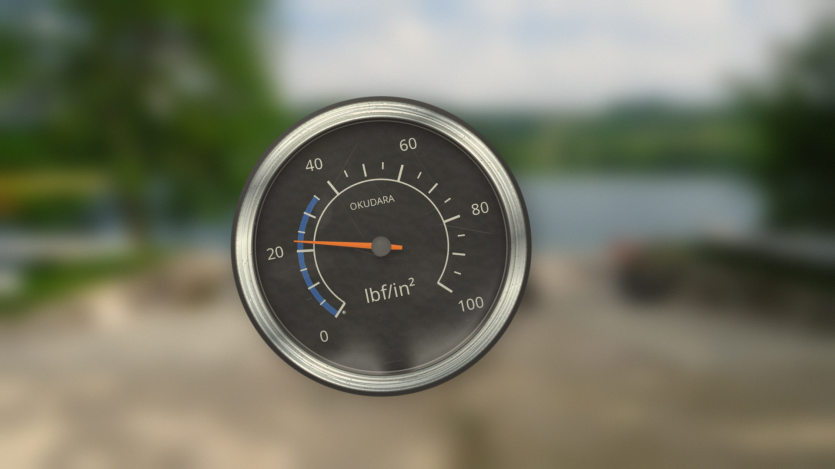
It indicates 22.5
